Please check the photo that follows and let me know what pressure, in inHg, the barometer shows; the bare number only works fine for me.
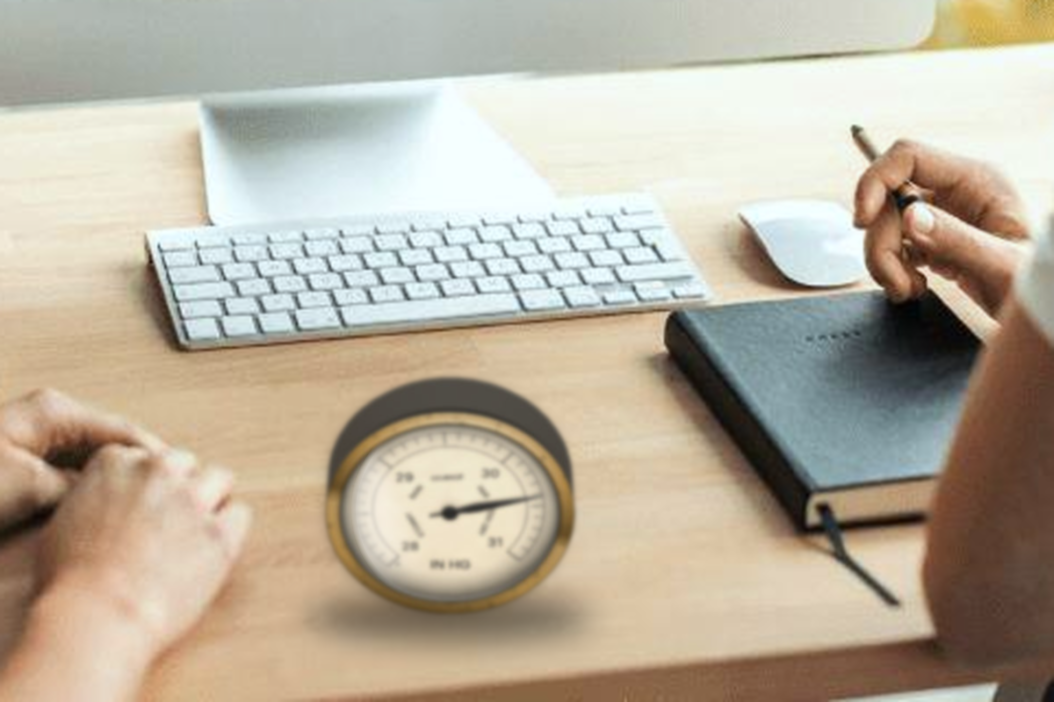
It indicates 30.4
